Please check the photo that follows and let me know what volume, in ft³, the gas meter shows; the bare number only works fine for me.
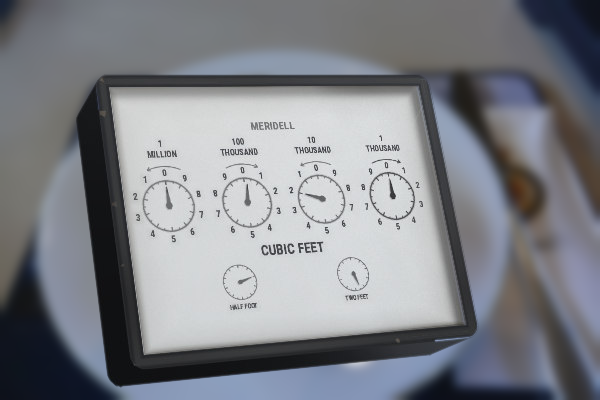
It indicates 2000
